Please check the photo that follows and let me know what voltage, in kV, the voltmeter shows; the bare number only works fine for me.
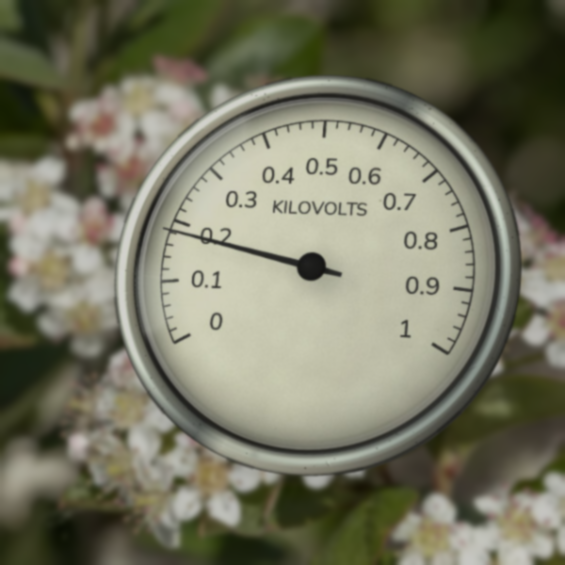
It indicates 0.18
